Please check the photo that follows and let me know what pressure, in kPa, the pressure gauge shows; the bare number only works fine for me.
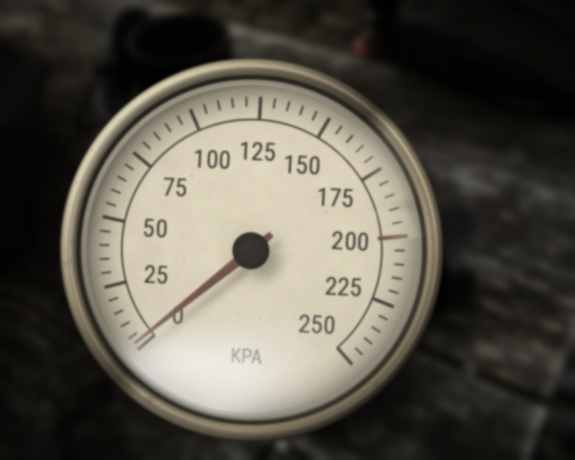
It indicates 2.5
